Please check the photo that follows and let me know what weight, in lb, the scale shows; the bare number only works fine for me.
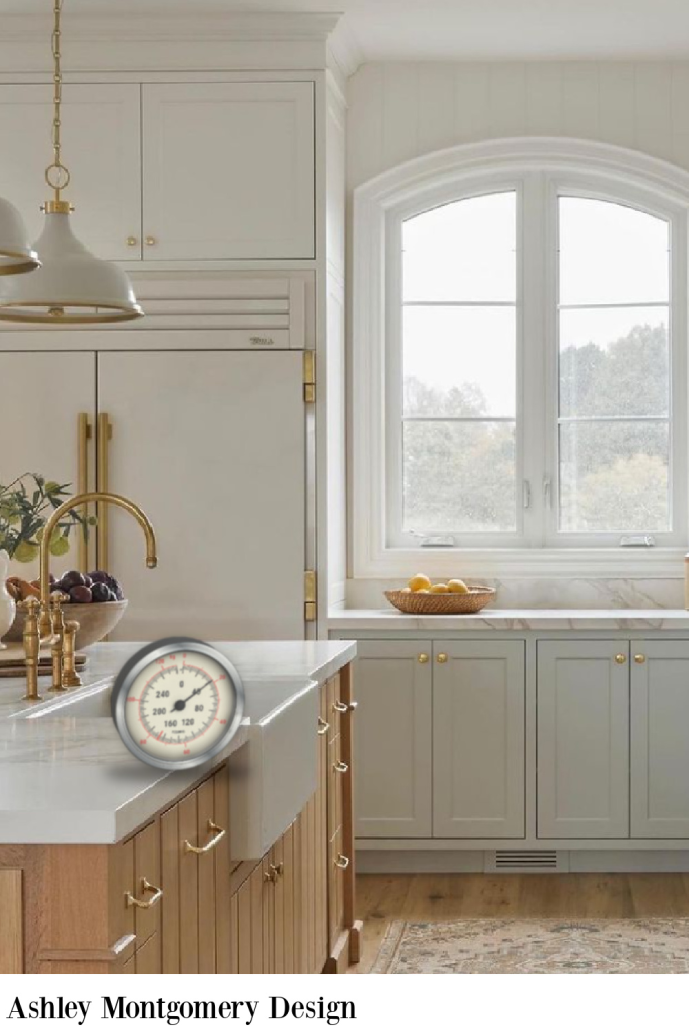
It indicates 40
